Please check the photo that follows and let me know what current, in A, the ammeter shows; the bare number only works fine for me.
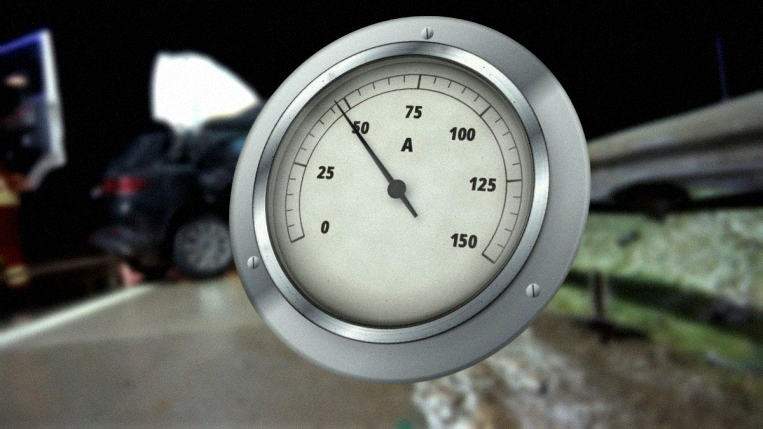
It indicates 47.5
